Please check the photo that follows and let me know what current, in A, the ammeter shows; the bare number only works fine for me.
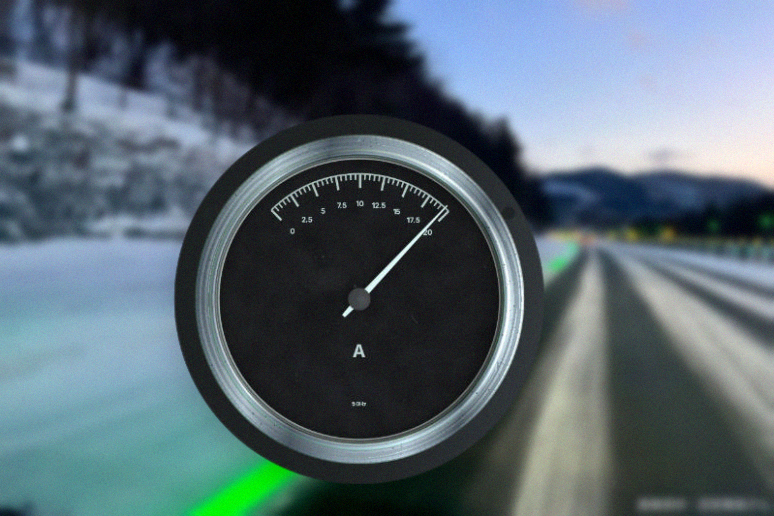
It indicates 19.5
